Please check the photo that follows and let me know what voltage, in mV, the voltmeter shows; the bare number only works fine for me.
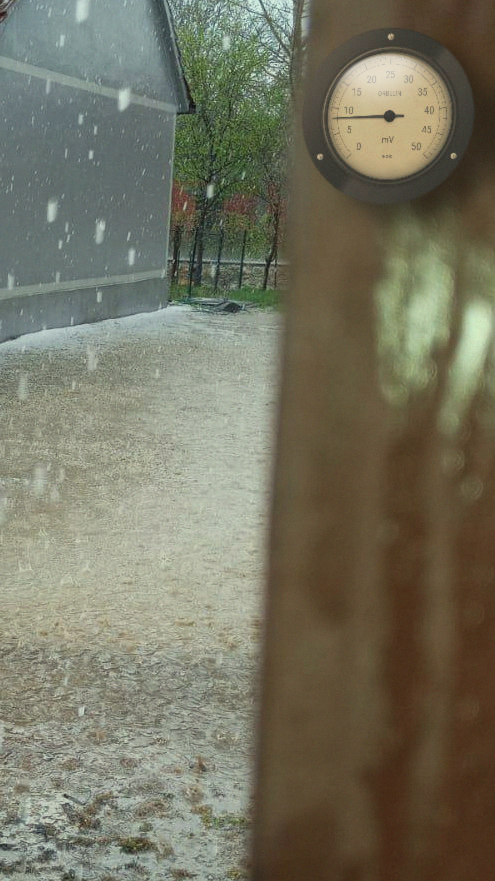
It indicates 8
